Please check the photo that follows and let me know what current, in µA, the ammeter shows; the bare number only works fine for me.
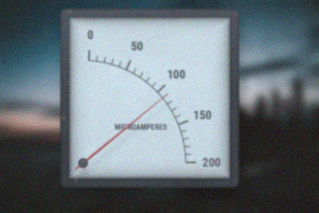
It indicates 110
